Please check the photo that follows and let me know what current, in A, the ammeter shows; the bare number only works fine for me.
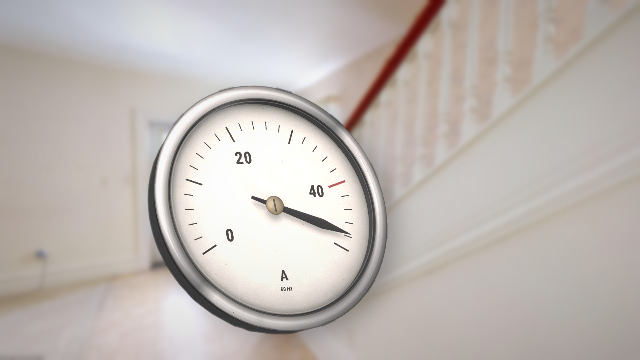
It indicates 48
